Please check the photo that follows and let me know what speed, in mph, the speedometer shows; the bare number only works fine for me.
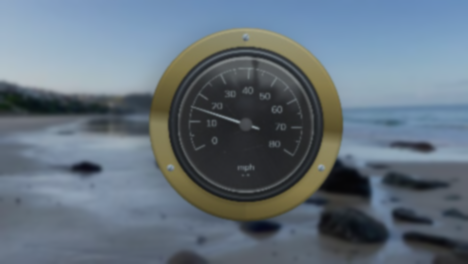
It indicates 15
